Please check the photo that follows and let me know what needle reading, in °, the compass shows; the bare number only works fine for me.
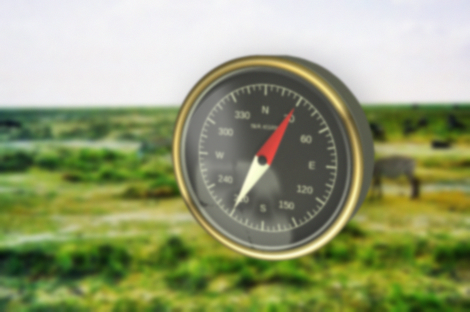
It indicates 30
